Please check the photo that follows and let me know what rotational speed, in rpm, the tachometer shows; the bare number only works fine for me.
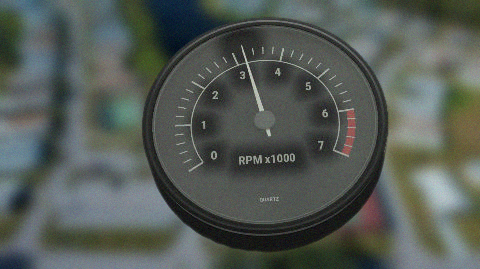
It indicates 3200
